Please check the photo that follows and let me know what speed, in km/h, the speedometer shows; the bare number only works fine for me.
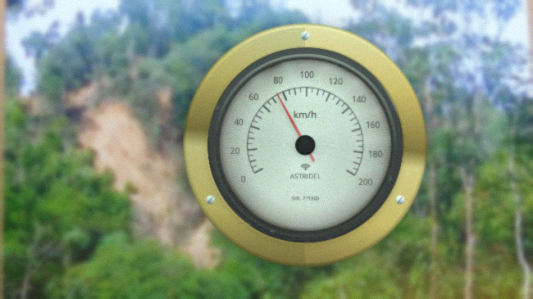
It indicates 75
